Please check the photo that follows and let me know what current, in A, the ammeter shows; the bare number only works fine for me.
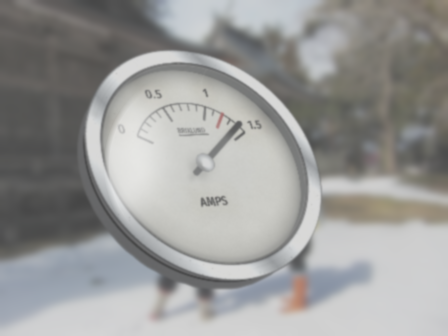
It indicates 1.4
